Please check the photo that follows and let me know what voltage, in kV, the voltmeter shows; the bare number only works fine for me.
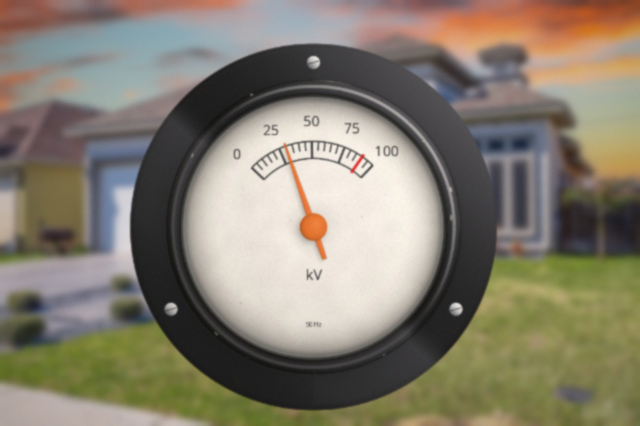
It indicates 30
